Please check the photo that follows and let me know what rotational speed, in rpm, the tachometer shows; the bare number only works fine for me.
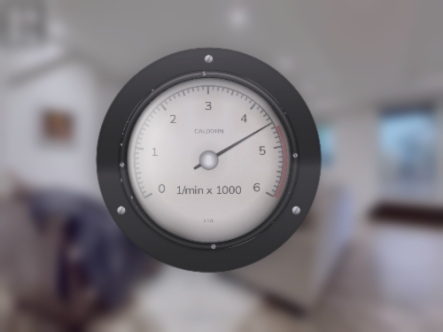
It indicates 4500
